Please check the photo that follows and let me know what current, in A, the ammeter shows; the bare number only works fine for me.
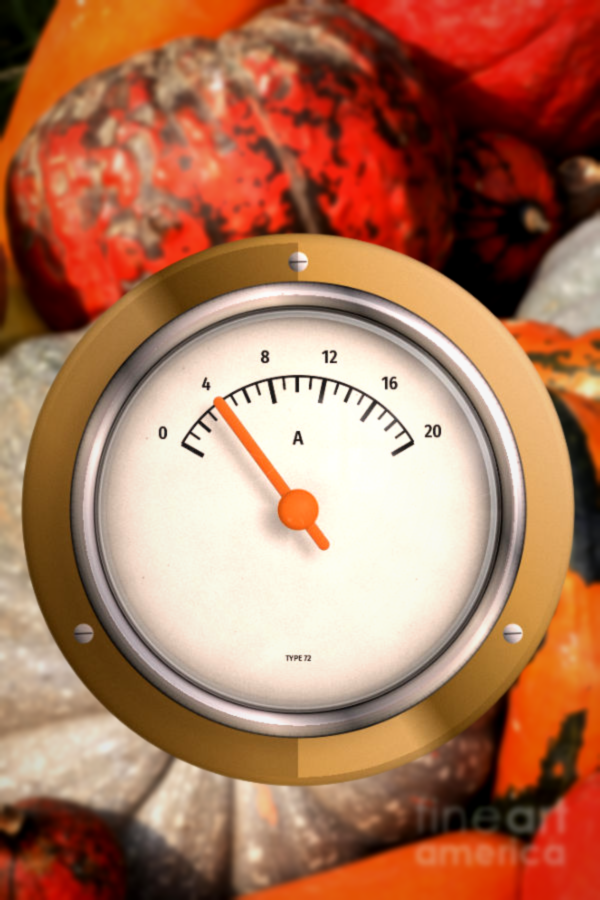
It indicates 4
